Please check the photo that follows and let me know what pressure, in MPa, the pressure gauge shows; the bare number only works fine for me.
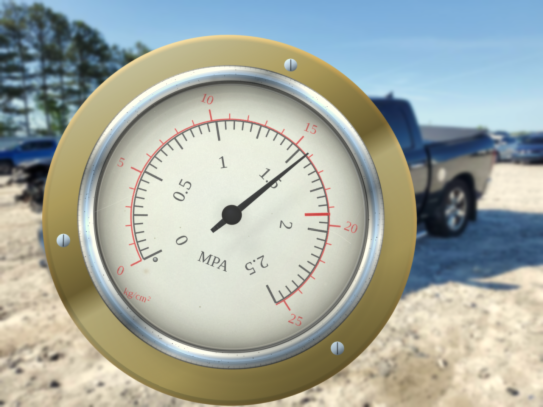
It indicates 1.55
